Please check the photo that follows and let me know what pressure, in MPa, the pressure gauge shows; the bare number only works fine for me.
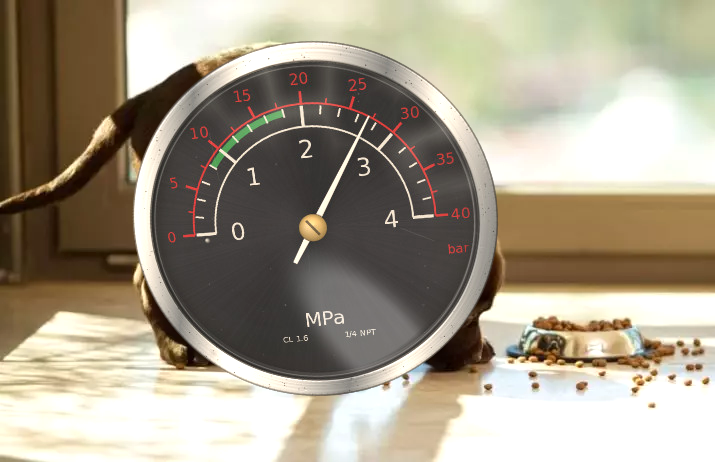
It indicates 2.7
